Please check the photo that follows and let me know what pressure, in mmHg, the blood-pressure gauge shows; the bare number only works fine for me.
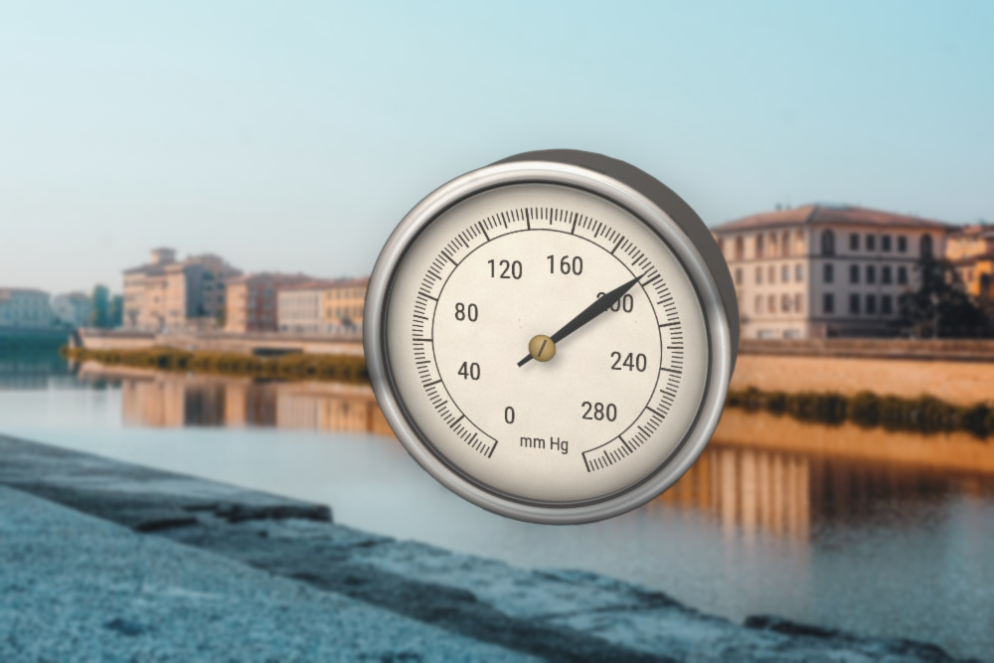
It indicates 196
